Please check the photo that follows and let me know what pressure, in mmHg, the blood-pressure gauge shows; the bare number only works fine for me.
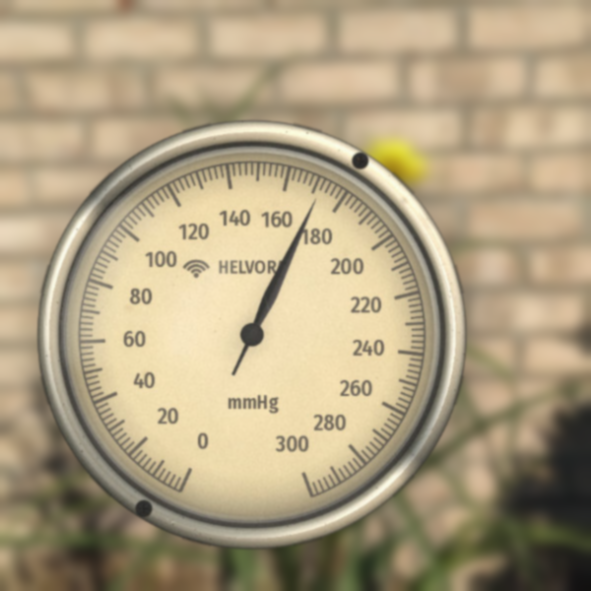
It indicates 172
